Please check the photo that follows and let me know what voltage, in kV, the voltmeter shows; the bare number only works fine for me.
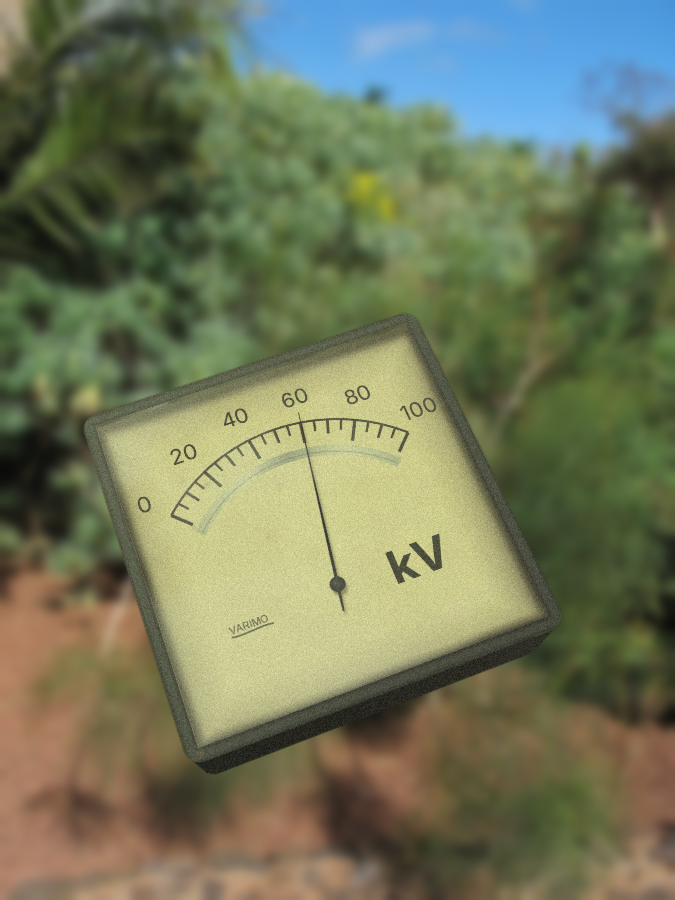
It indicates 60
